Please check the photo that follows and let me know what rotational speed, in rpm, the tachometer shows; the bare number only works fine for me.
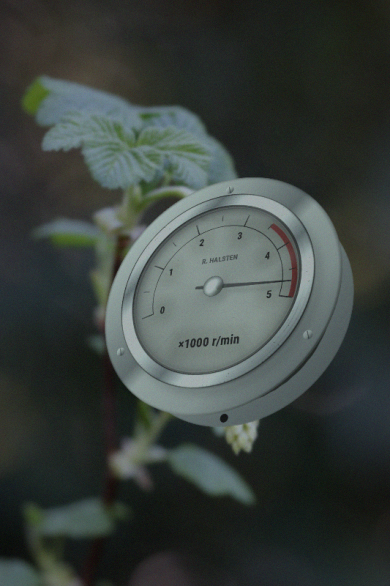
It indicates 4750
